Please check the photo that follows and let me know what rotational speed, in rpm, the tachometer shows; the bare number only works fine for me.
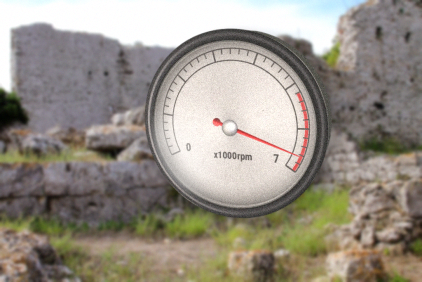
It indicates 6600
